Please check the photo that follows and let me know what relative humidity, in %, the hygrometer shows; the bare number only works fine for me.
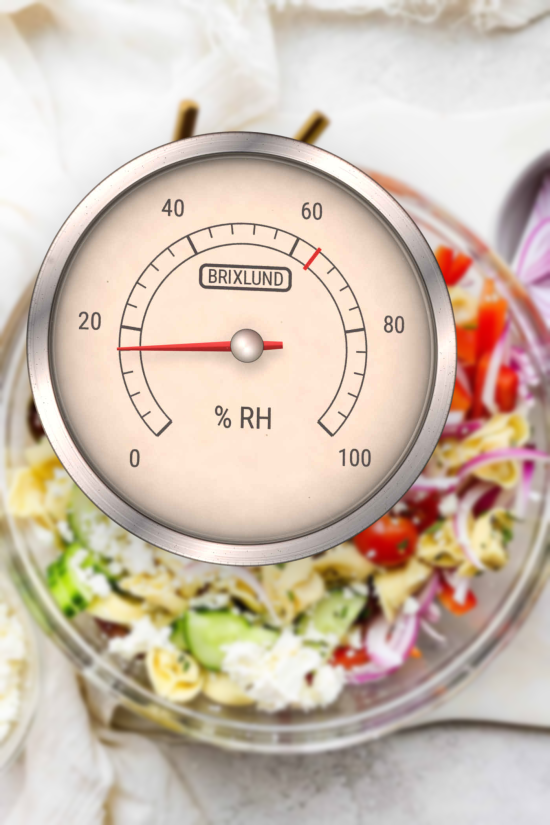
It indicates 16
